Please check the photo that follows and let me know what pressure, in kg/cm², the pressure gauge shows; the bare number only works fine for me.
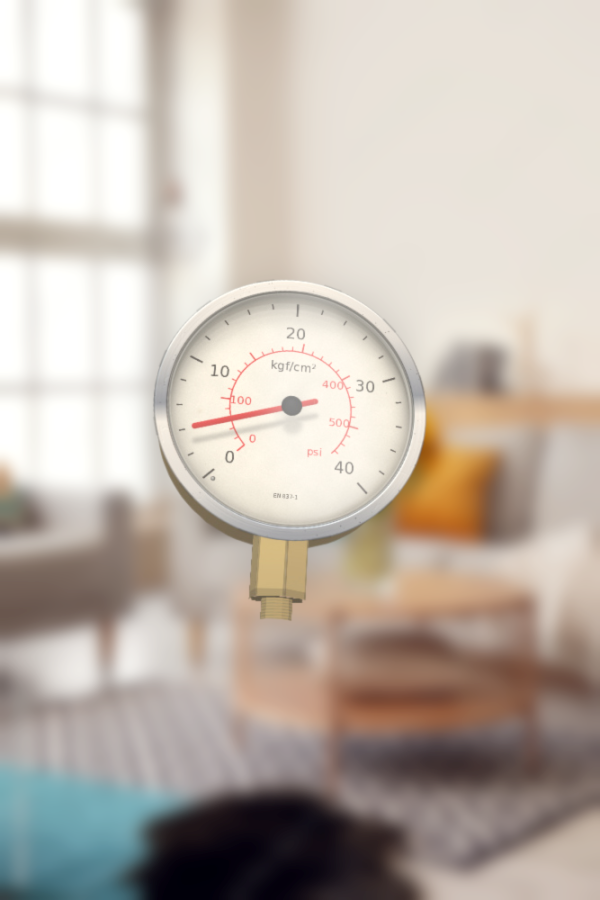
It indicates 4
